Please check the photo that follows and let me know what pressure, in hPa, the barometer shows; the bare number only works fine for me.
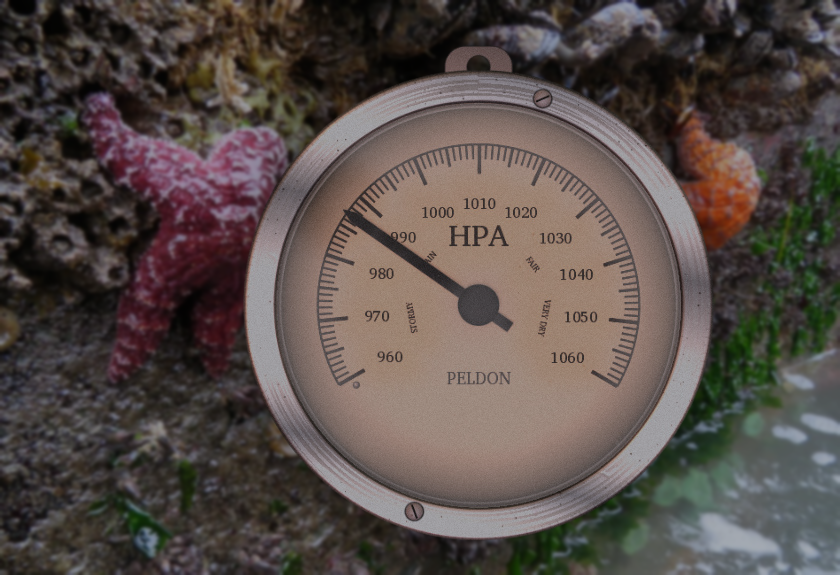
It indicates 987
